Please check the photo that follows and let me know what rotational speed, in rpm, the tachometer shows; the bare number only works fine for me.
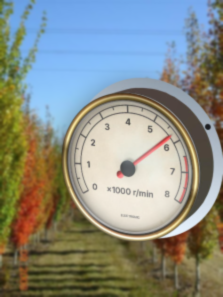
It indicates 5750
